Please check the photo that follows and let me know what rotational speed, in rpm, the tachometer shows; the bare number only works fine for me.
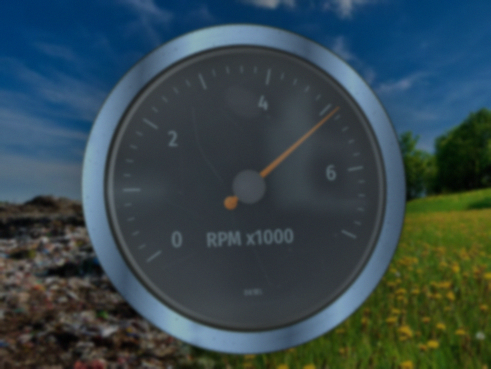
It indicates 5100
